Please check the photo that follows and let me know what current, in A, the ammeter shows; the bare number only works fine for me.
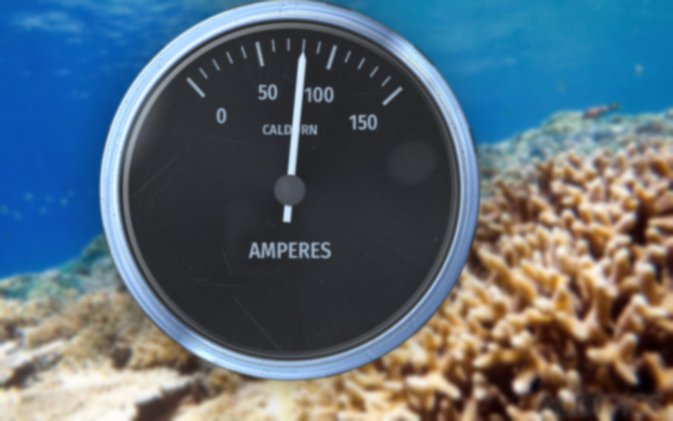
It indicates 80
